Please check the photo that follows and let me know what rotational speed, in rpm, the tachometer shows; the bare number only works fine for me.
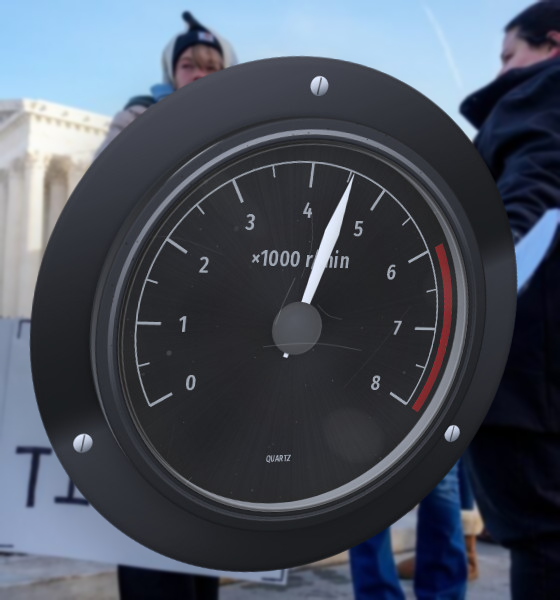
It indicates 4500
